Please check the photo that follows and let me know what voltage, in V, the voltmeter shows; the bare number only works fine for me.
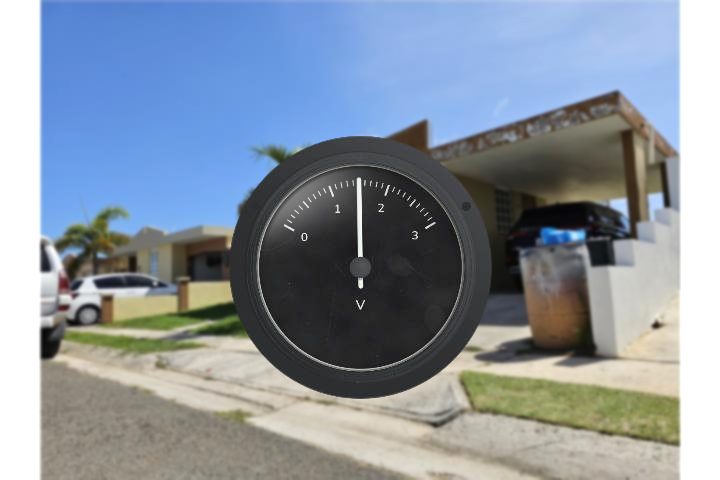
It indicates 1.5
